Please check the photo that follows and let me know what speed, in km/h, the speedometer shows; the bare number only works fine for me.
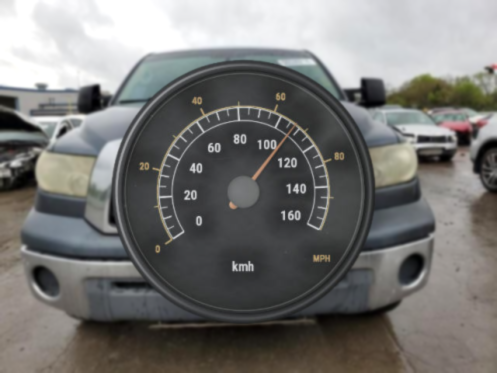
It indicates 107.5
